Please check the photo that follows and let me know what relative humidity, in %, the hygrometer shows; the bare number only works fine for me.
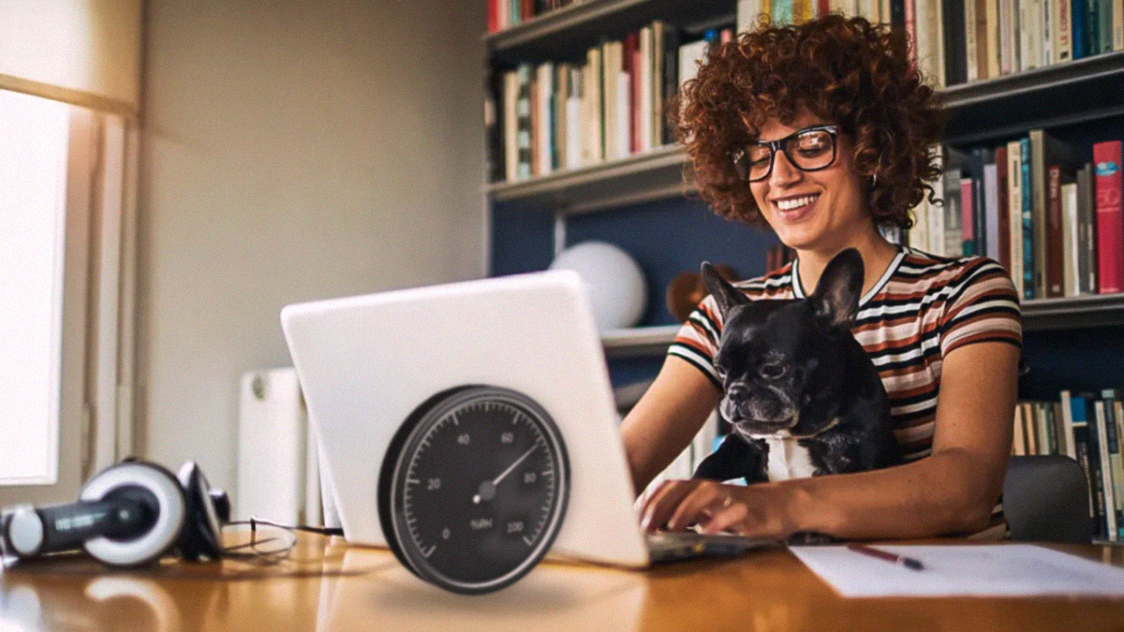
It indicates 70
